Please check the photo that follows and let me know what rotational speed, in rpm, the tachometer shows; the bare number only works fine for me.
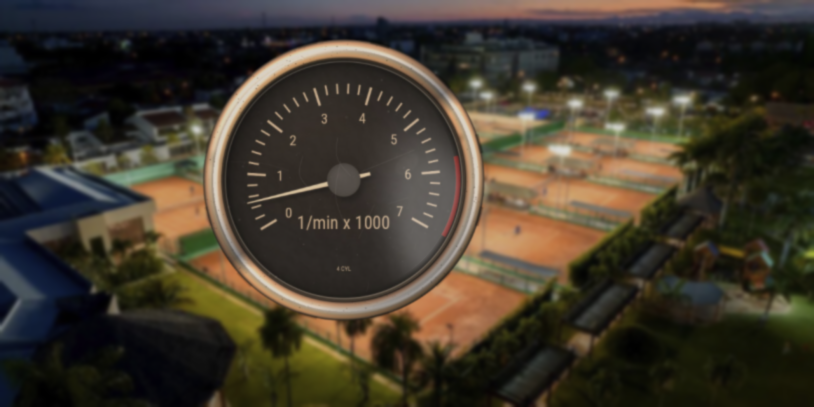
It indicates 500
